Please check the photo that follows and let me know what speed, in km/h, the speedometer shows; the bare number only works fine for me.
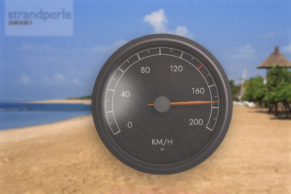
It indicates 175
